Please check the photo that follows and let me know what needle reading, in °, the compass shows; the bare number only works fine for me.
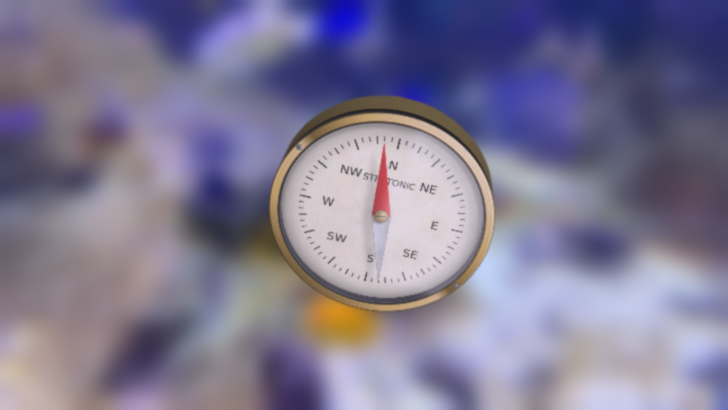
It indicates 350
